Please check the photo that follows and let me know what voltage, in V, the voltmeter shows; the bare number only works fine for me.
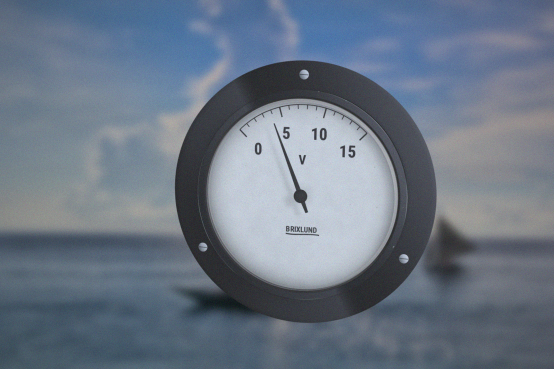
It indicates 4
